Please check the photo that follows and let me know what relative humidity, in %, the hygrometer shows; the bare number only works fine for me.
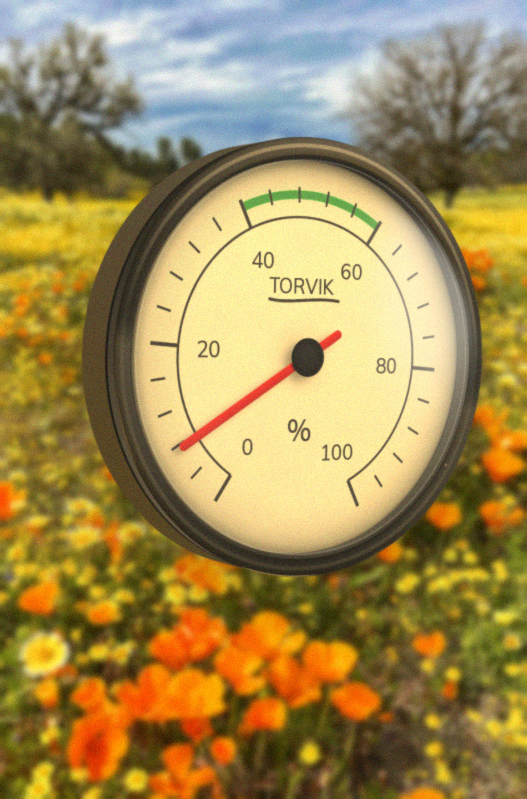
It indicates 8
